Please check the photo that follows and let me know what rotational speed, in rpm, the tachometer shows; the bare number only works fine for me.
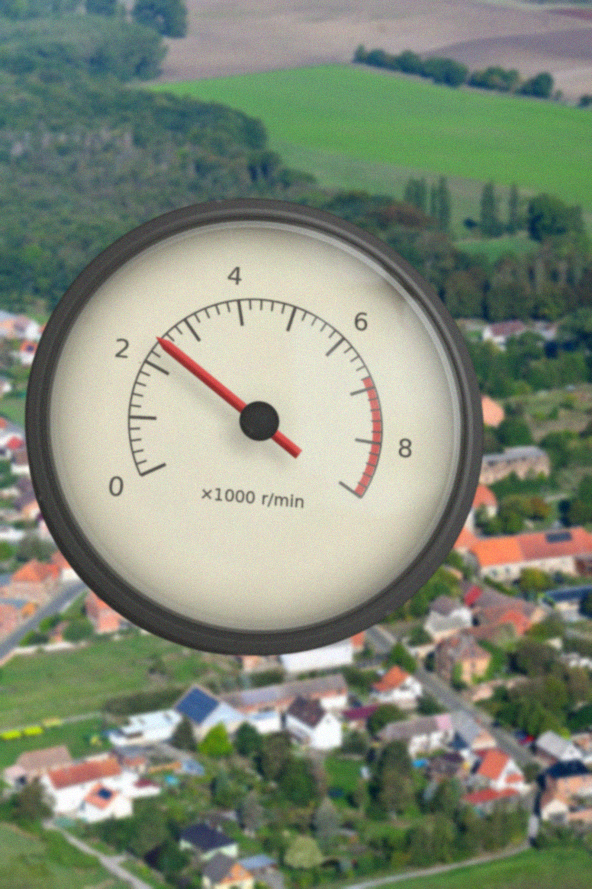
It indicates 2400
